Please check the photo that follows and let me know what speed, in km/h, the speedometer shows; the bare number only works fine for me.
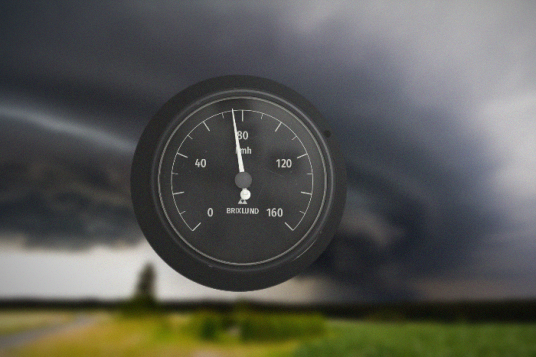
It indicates 75
